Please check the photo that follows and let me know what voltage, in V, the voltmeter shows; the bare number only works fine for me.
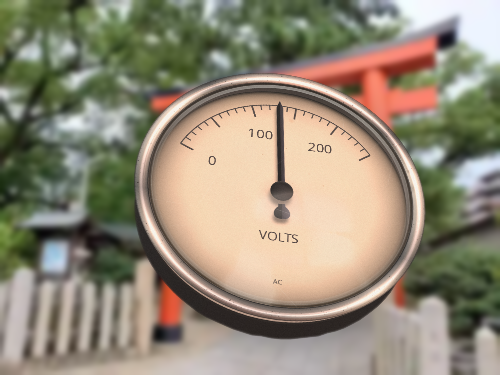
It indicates 130
